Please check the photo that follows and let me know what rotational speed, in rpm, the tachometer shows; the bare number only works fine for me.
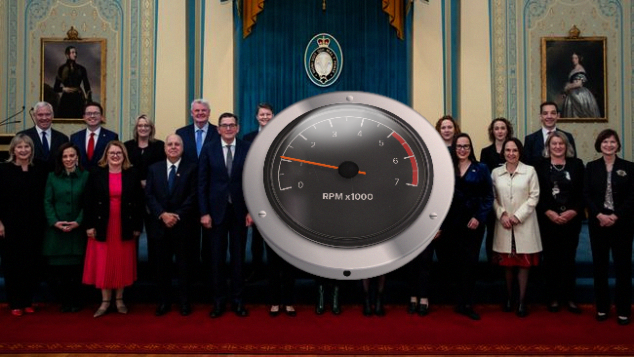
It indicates 1000
